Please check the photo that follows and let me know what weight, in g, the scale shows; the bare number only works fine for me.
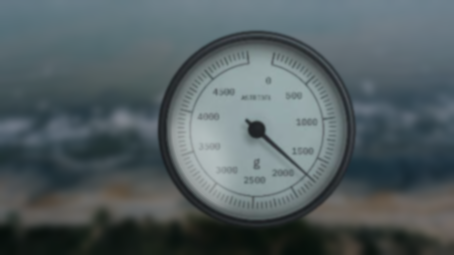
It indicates 1750
